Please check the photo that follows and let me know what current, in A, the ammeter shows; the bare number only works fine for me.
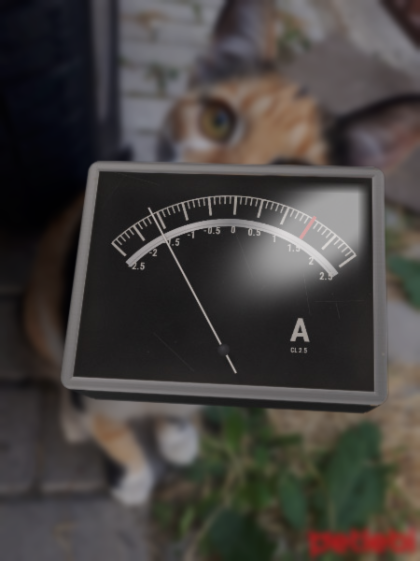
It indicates -1.6
